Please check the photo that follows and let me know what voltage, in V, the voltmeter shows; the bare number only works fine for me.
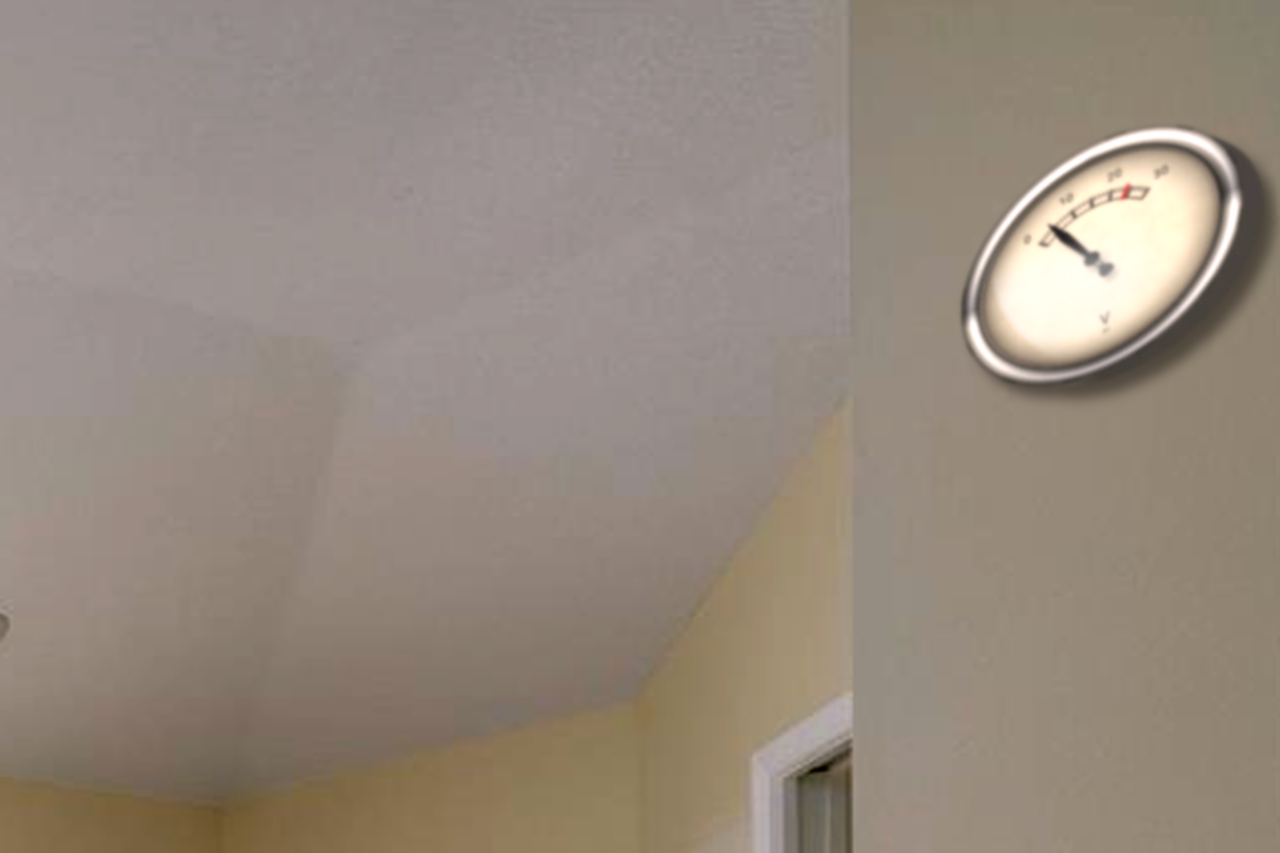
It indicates 5
